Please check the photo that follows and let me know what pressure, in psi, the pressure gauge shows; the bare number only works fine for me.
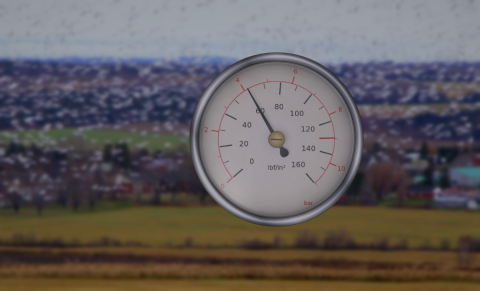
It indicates 60
